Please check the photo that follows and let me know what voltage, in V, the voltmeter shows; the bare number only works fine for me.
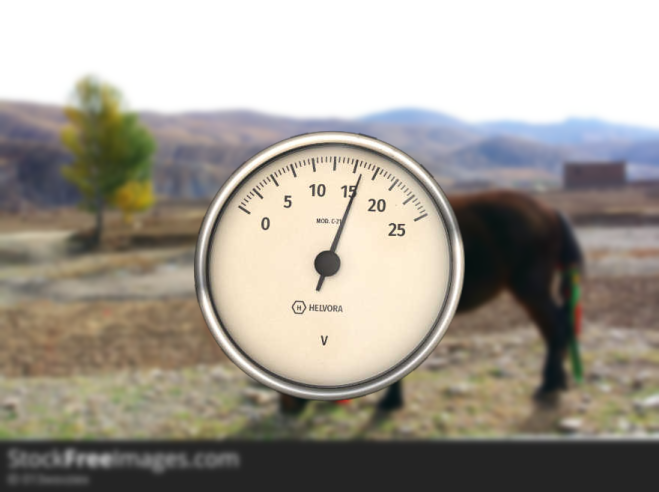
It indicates 16
